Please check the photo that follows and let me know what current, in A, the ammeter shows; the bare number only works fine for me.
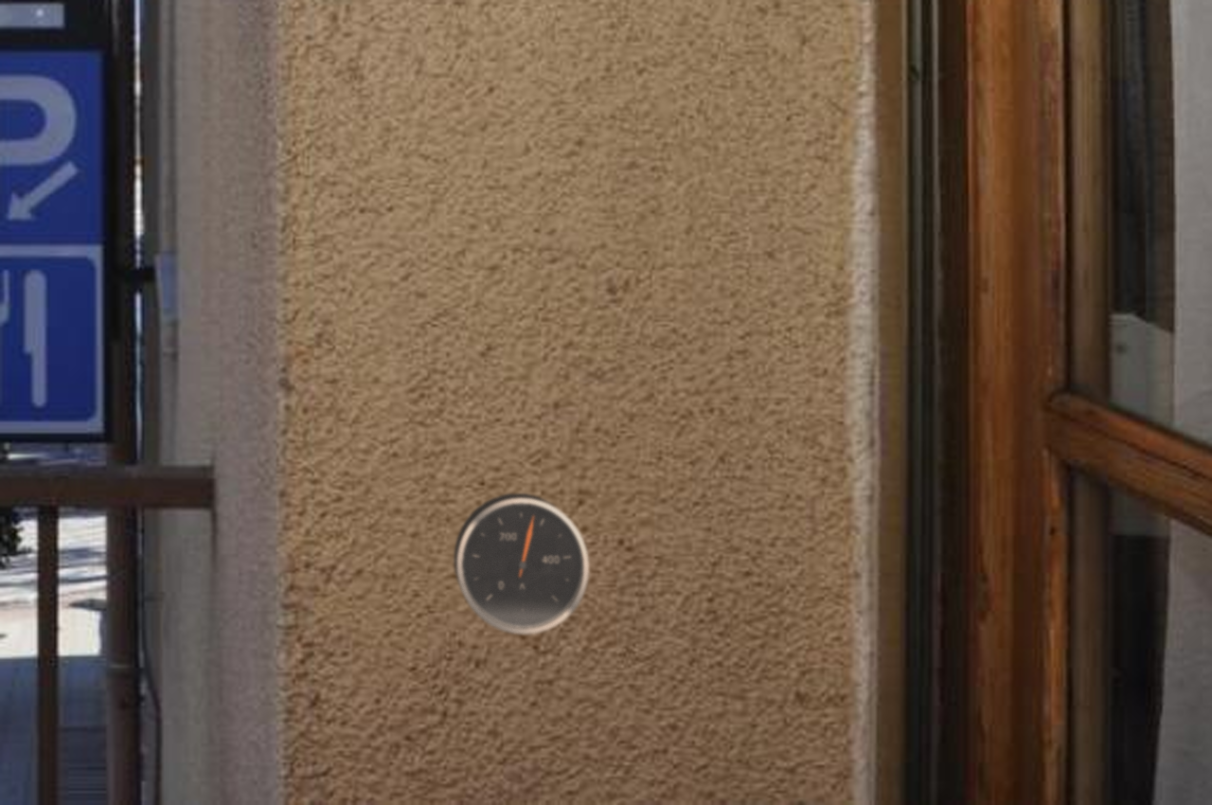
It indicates 275
